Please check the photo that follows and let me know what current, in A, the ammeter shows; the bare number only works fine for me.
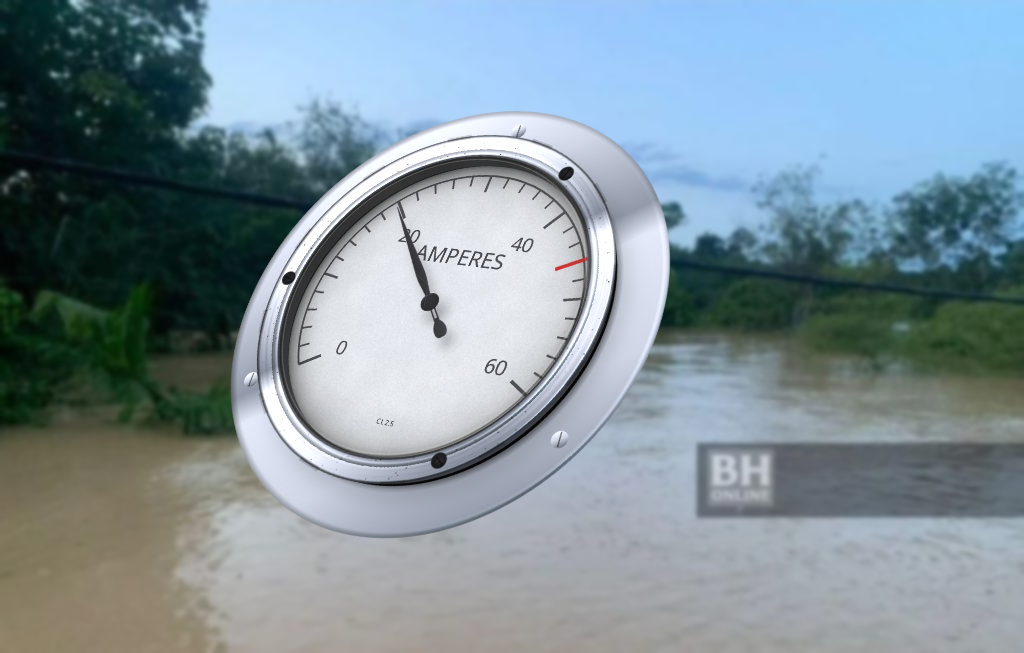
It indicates 20
